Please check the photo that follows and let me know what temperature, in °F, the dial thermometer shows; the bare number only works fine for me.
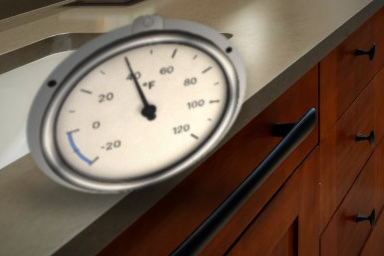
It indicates 40
